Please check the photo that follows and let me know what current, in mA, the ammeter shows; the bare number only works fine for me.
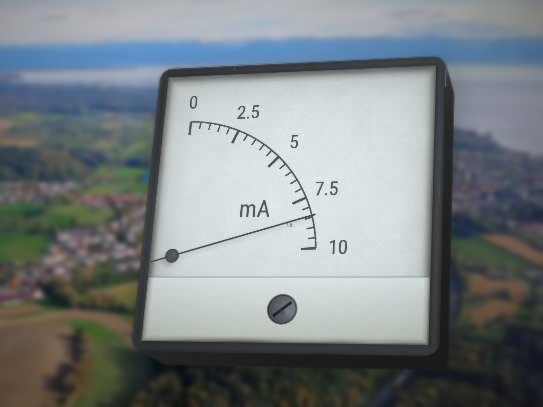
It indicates 8.5
